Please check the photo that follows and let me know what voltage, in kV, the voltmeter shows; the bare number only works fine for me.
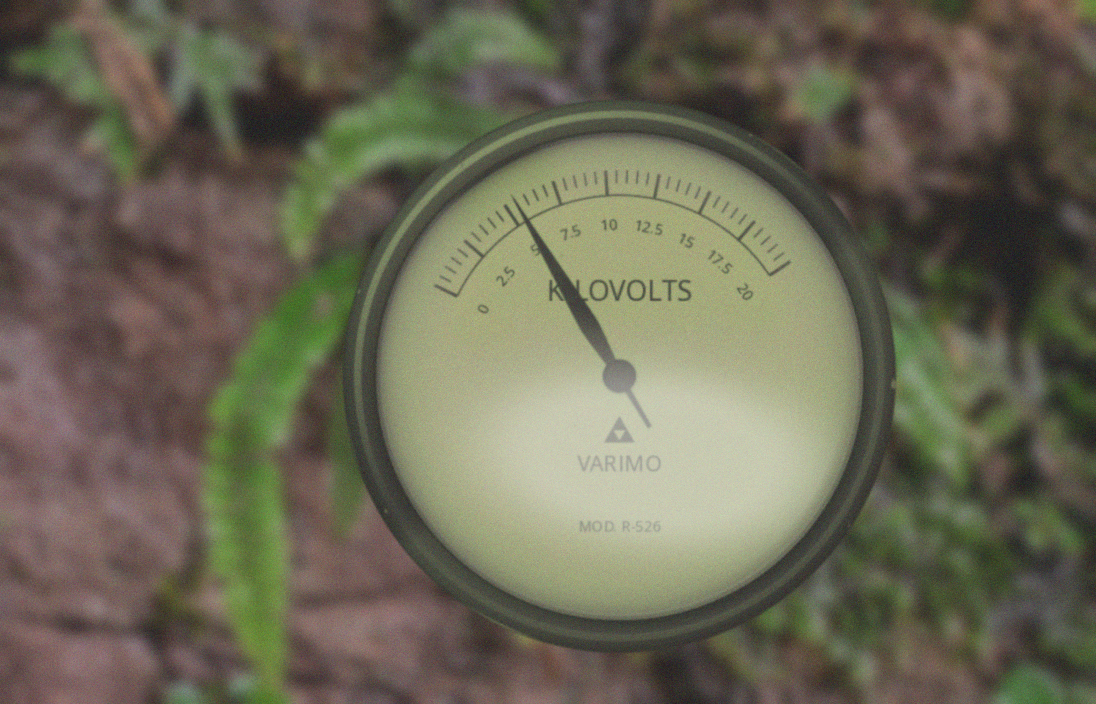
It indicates 5.5
